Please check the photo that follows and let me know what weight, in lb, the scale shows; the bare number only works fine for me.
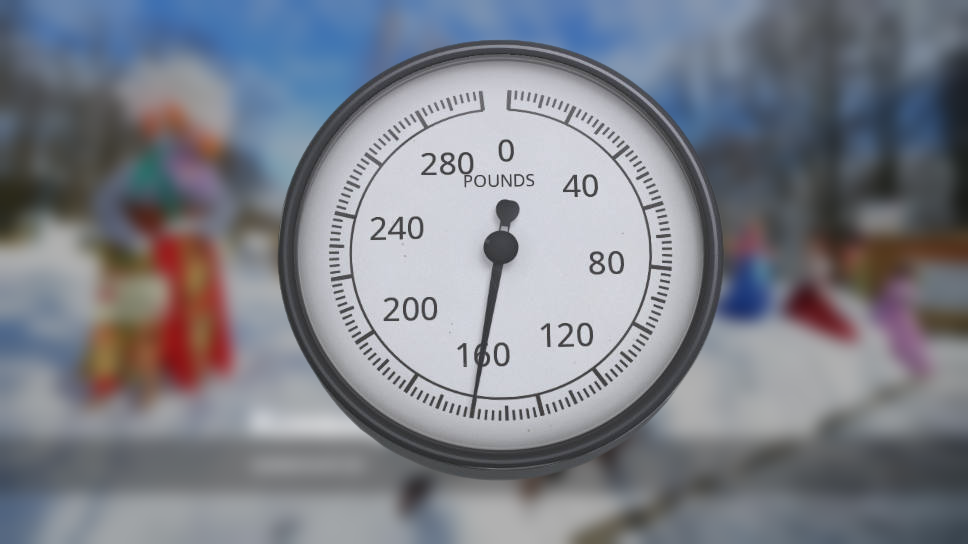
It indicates 160
